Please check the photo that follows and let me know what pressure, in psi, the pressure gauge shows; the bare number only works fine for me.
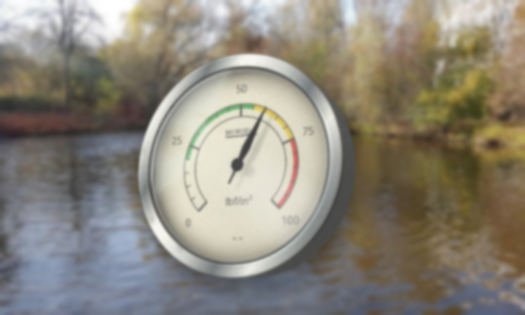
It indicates 60
